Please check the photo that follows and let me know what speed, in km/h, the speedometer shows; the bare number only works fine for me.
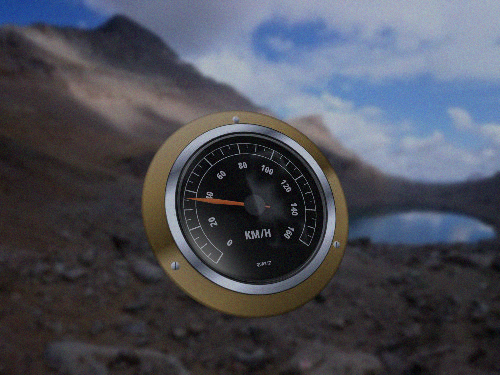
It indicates 35
